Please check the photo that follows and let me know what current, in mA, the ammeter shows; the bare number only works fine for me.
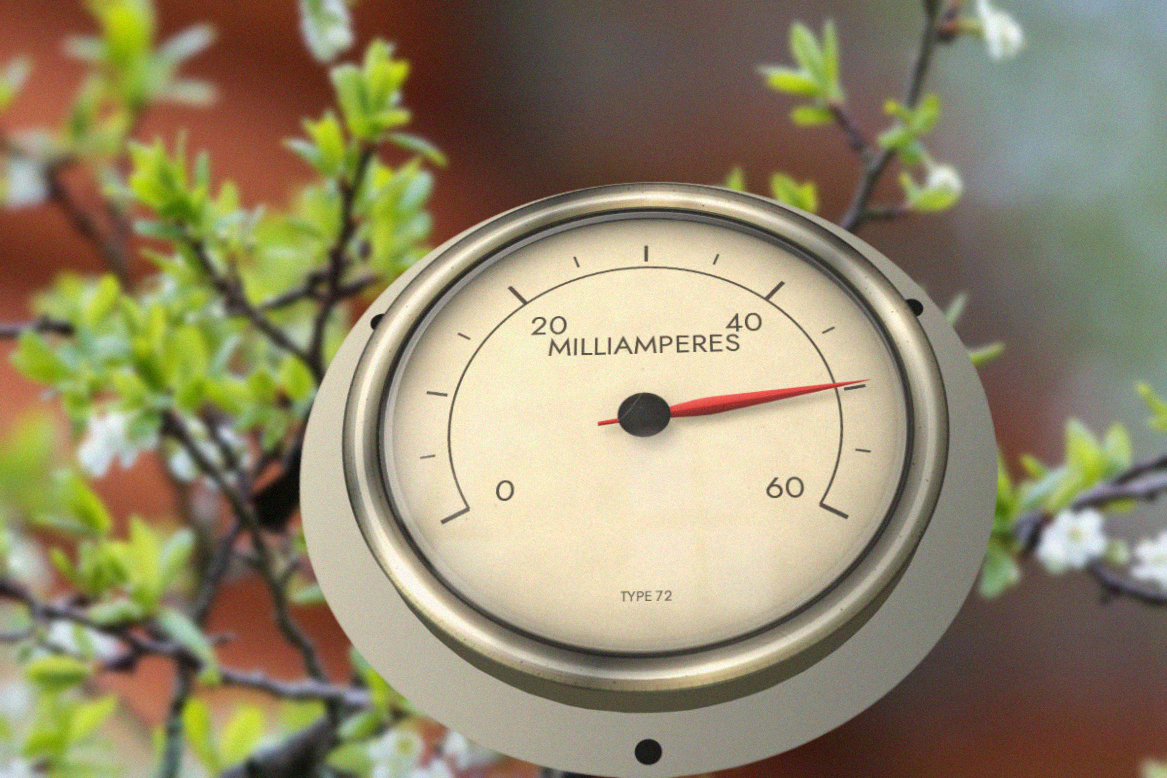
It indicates 50
